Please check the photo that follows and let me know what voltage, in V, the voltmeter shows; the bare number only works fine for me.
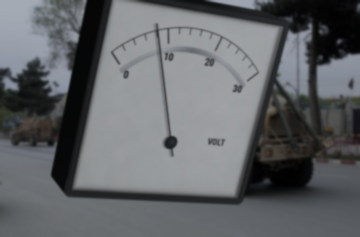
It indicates 8
